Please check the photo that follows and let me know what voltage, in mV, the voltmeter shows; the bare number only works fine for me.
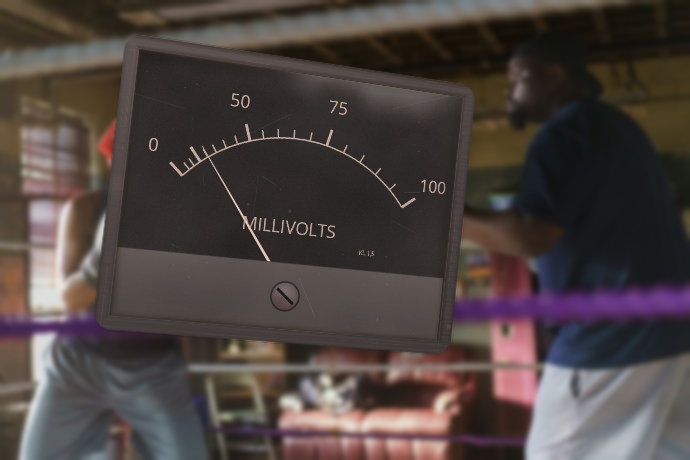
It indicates 30
